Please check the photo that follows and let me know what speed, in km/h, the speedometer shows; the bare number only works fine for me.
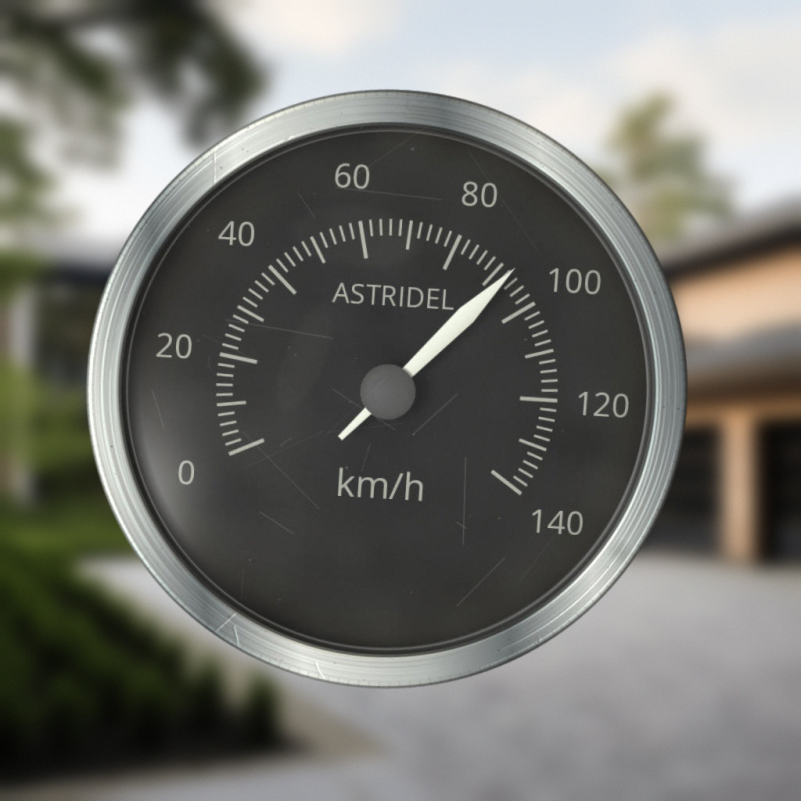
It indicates 92
